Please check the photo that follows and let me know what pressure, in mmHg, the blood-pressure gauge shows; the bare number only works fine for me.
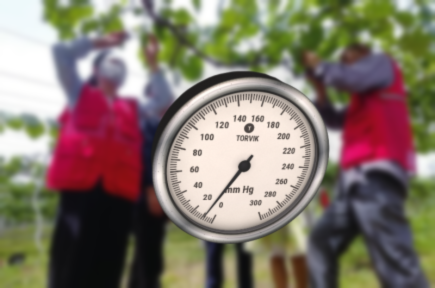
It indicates 10
